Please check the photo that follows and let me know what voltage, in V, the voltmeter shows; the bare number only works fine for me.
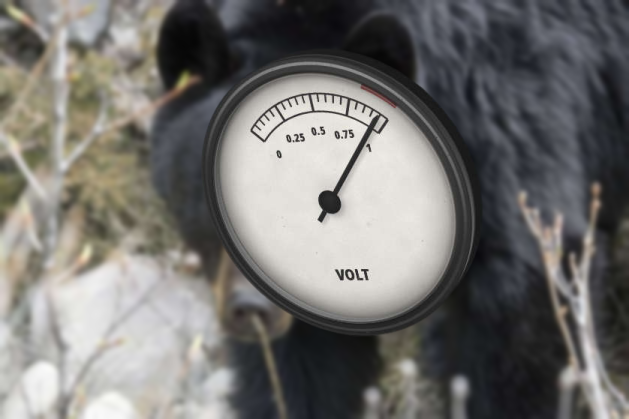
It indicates 0.95
